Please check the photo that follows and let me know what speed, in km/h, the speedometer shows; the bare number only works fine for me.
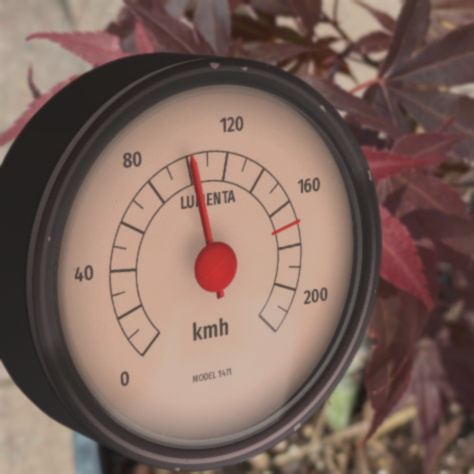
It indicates 100
